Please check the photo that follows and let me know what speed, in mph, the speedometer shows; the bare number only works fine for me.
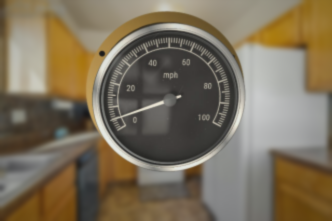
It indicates 5
